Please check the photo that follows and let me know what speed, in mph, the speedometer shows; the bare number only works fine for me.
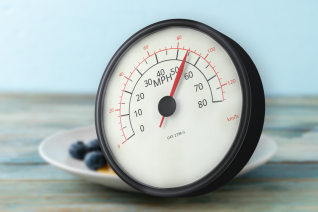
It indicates 55
